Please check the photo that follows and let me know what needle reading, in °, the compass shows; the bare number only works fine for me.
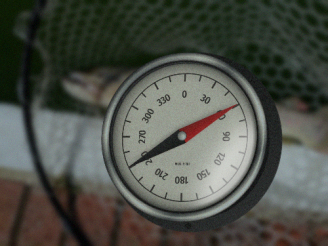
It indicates 60
